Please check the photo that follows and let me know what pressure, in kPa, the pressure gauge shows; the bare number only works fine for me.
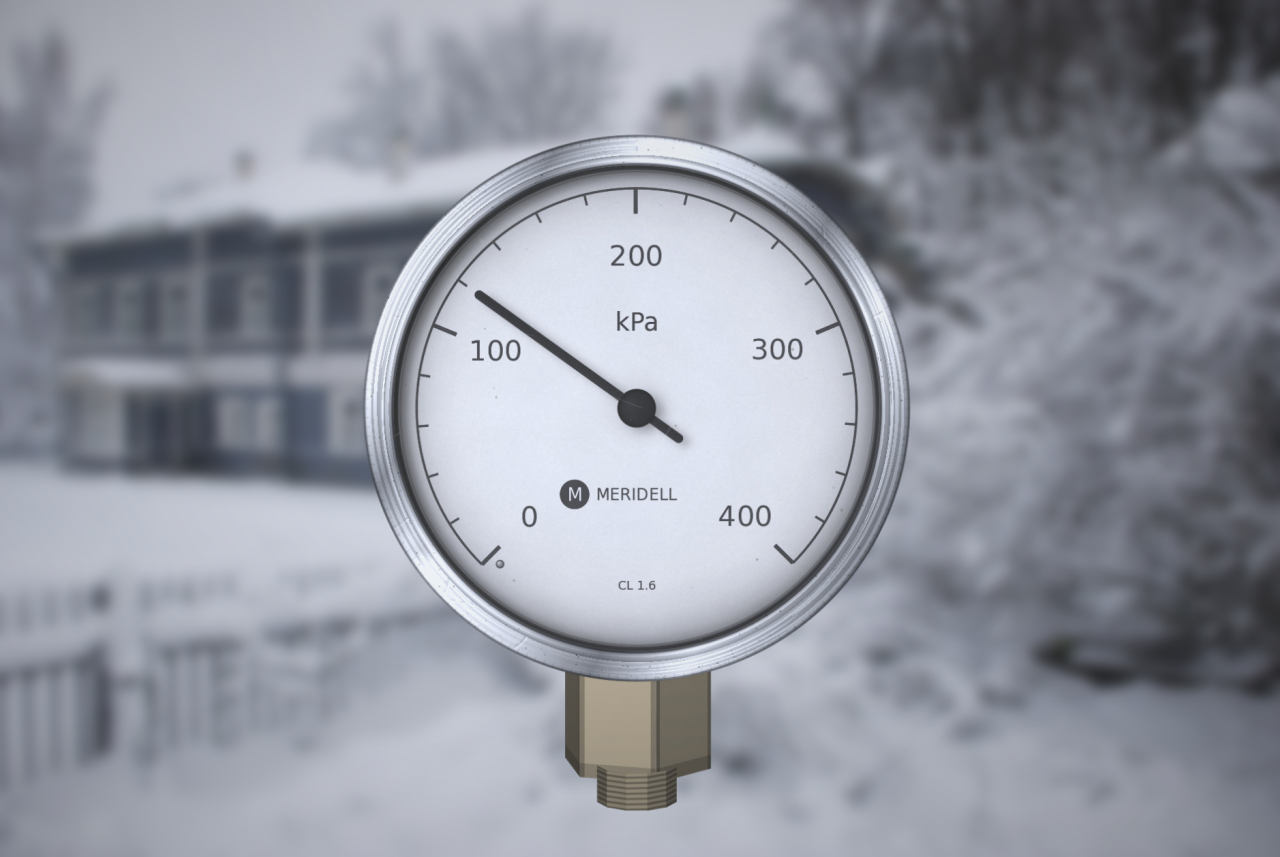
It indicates 120
